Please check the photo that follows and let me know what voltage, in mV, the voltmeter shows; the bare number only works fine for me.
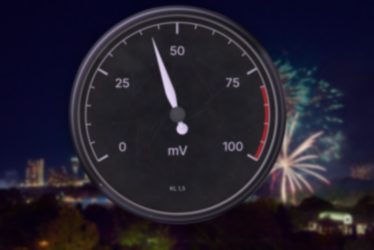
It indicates 42.5
